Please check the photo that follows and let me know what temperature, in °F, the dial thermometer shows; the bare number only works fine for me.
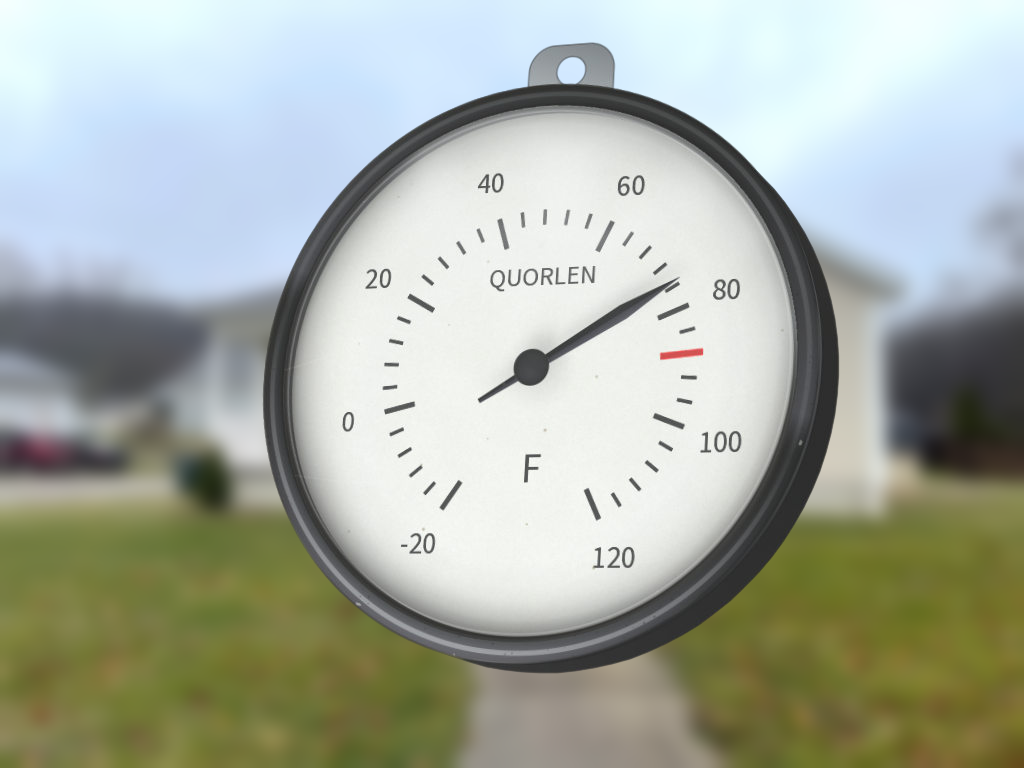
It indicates 76
